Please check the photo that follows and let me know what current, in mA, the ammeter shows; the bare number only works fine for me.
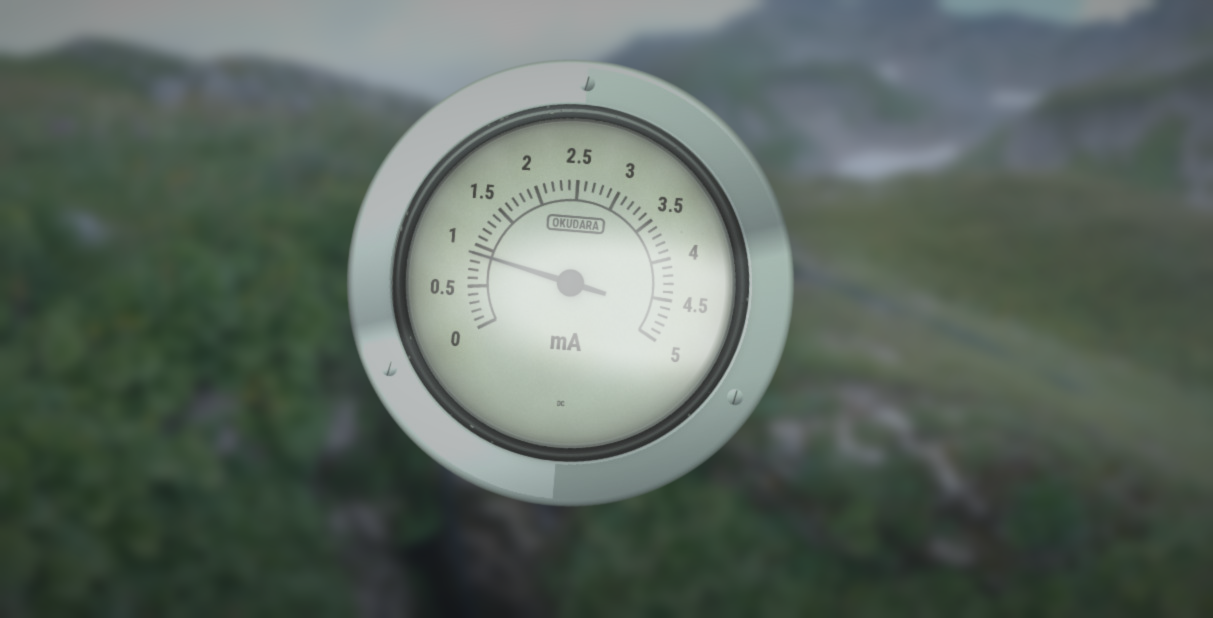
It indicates 0.9
